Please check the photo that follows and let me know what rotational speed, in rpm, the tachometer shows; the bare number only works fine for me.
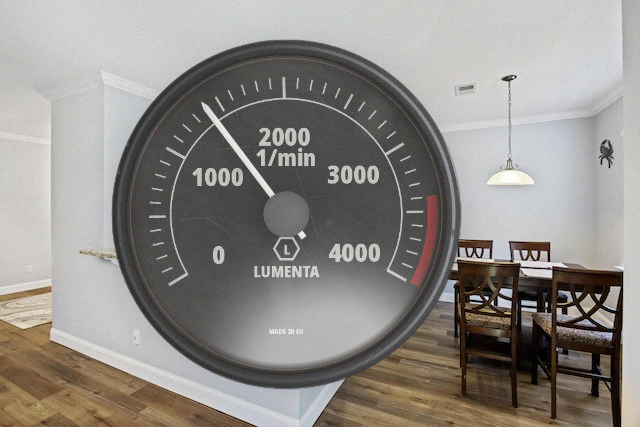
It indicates 1400
